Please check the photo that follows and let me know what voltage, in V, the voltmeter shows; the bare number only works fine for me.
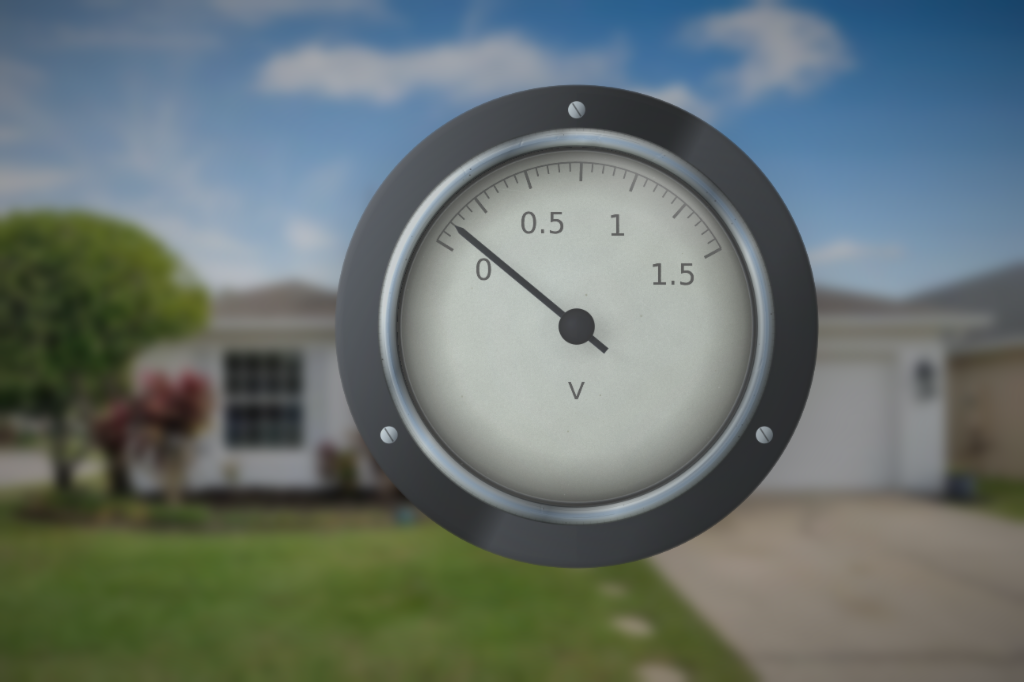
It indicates 0.1
